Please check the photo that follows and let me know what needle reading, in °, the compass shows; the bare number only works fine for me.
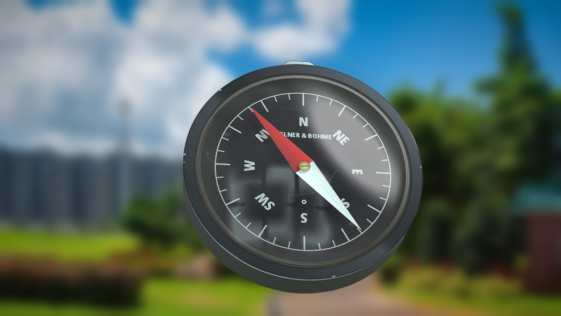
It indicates 320
